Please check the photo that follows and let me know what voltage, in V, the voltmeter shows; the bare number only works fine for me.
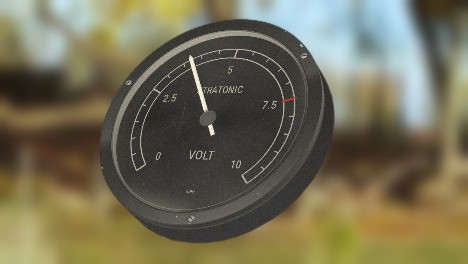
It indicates 3.75
